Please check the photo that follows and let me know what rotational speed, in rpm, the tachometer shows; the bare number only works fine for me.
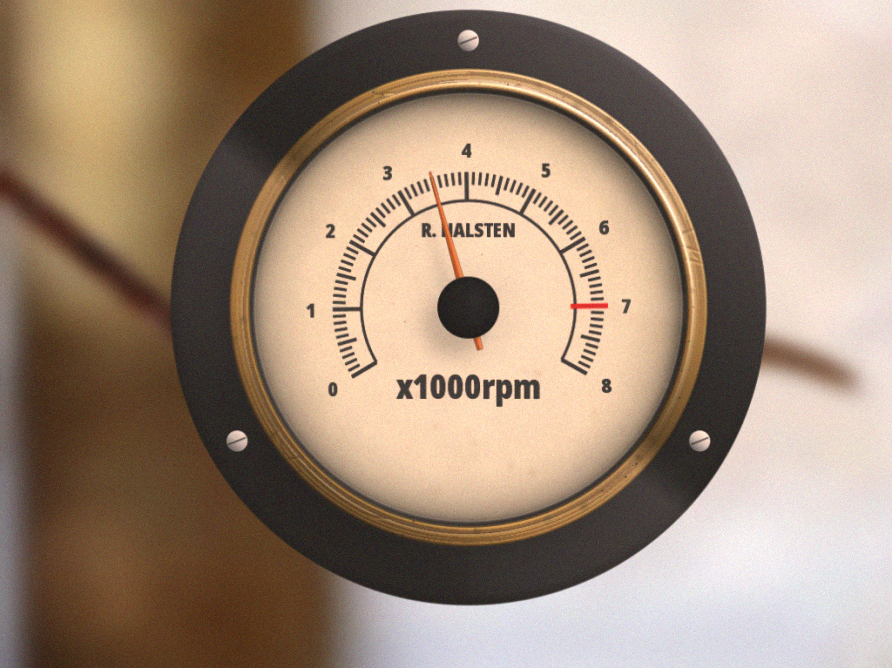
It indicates 3500
